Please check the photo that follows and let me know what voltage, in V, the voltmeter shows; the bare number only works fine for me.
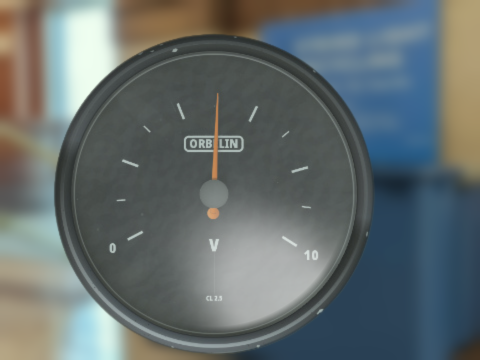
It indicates 5
